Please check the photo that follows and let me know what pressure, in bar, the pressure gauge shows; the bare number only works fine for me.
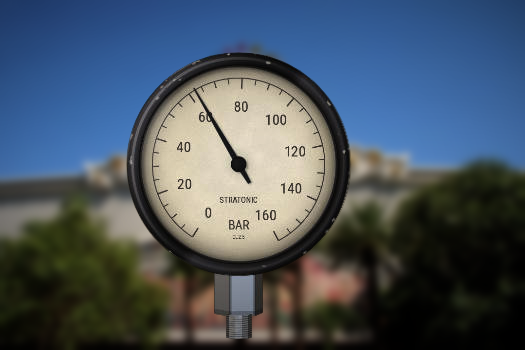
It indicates 62.5
